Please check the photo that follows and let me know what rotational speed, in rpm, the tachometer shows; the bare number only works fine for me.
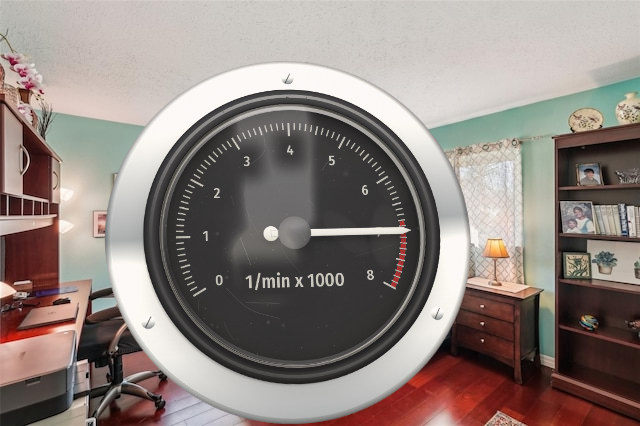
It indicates 7000
